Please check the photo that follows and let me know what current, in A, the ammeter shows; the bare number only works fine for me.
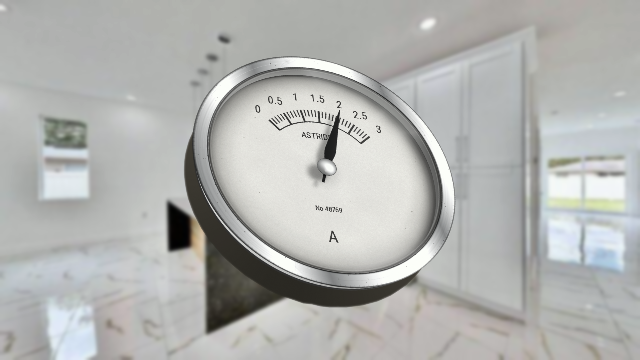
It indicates 2
